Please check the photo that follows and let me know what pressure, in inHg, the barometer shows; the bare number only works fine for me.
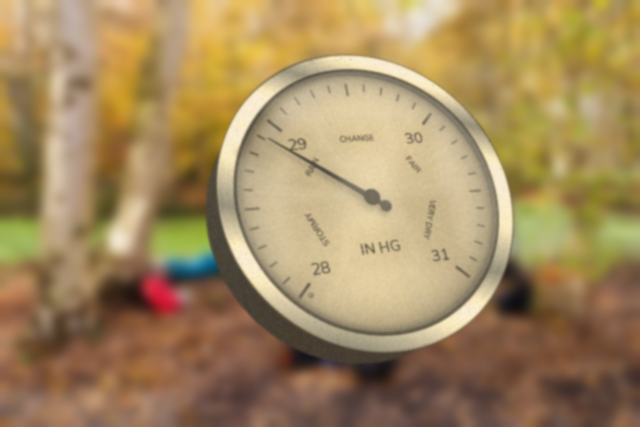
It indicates 28.9
